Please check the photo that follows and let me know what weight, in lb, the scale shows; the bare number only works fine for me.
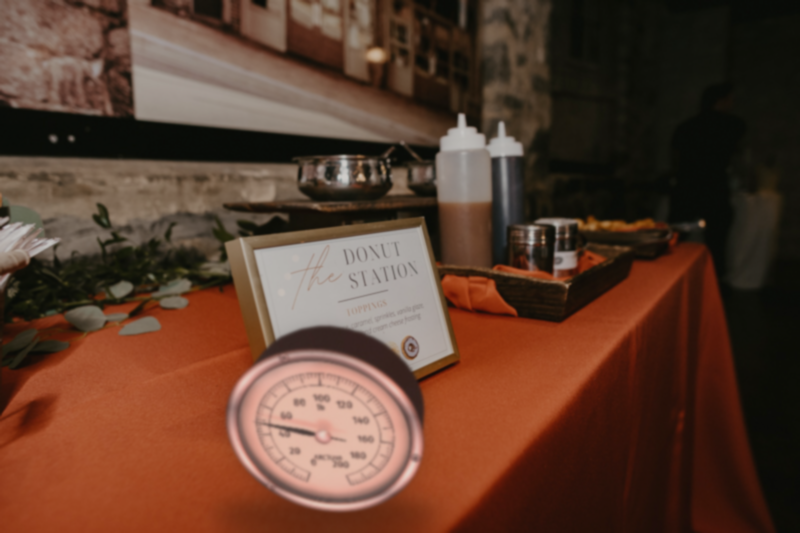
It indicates 50
